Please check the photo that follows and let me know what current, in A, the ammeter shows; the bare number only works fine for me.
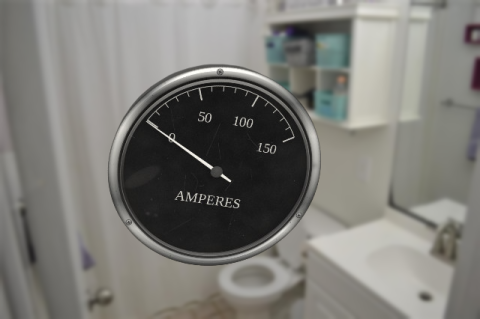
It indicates 0
